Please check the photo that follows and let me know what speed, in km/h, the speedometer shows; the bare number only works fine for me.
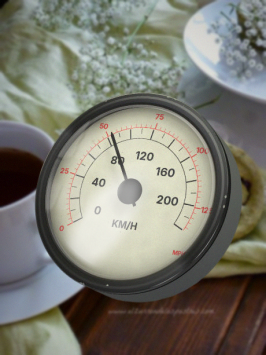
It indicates 85
